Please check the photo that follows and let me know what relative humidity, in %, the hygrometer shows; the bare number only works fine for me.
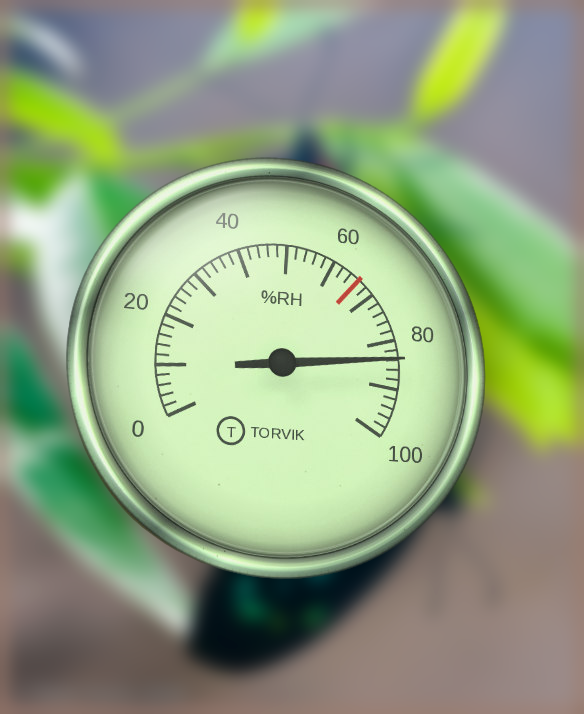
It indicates 84
